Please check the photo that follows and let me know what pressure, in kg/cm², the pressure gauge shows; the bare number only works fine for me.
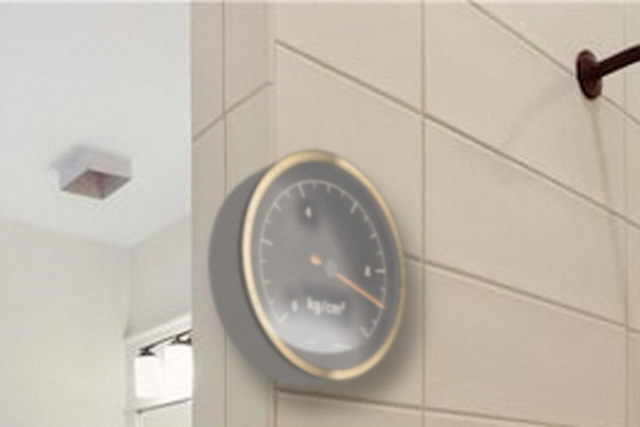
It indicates 9
